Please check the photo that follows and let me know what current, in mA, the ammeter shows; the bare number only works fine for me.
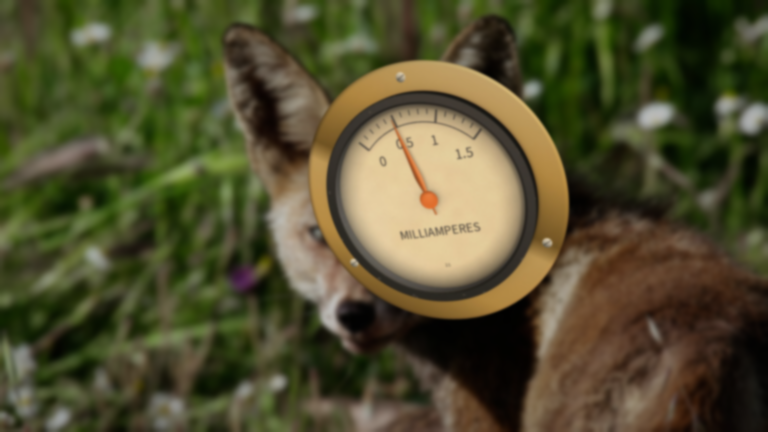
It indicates 0.5
